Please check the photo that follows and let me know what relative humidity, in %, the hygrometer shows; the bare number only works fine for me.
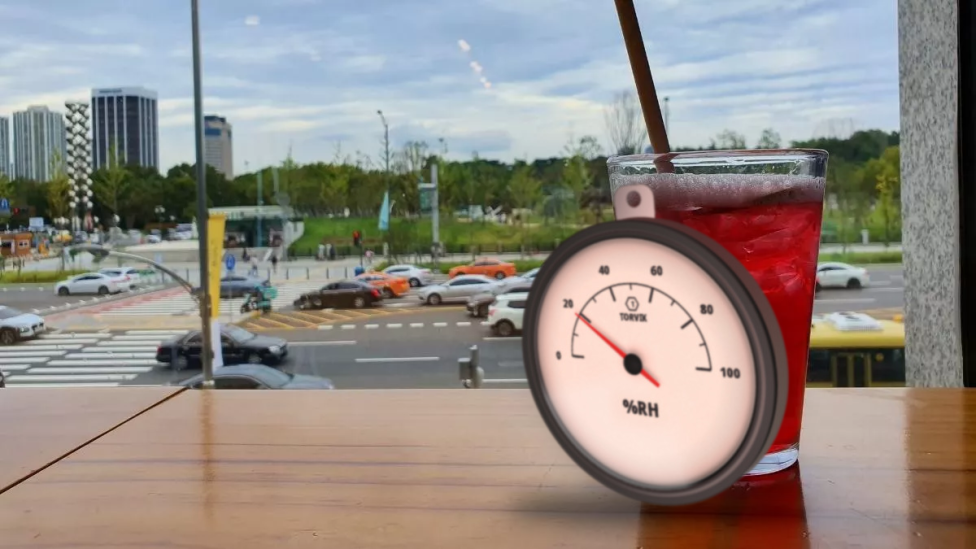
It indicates 20
